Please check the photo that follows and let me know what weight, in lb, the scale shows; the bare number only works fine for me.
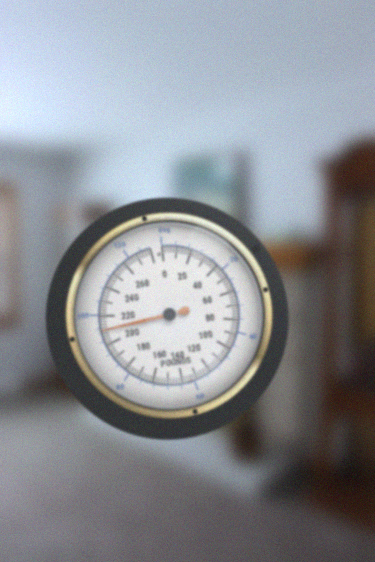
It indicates 210
